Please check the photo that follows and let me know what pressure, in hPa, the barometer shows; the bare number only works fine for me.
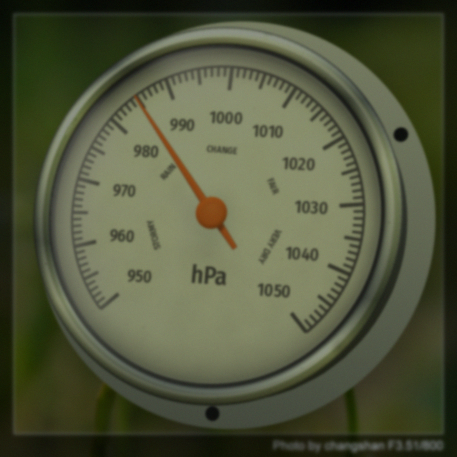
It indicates 985
